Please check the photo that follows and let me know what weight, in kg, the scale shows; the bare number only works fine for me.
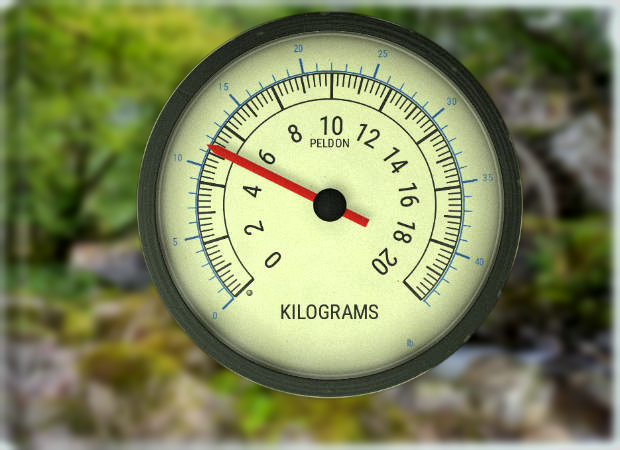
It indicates 5.2
